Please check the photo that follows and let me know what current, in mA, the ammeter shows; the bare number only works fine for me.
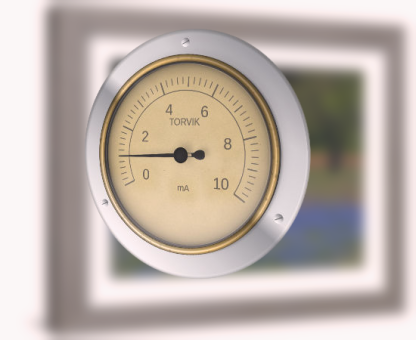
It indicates 1
